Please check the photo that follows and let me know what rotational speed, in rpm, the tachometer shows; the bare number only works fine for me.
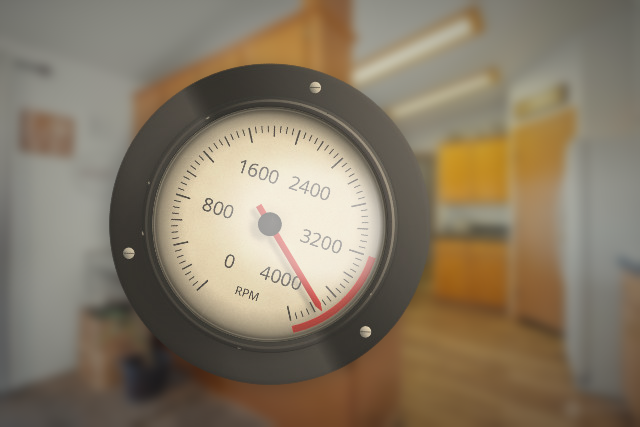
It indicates 3750
